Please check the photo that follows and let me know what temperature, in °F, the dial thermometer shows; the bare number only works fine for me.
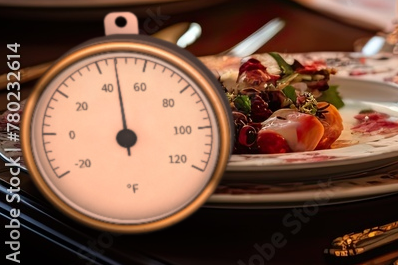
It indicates 48
